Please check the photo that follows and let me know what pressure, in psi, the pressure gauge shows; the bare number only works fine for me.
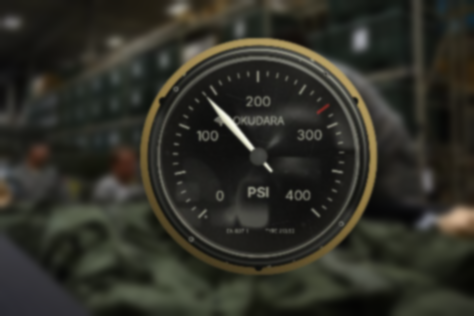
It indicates 140
